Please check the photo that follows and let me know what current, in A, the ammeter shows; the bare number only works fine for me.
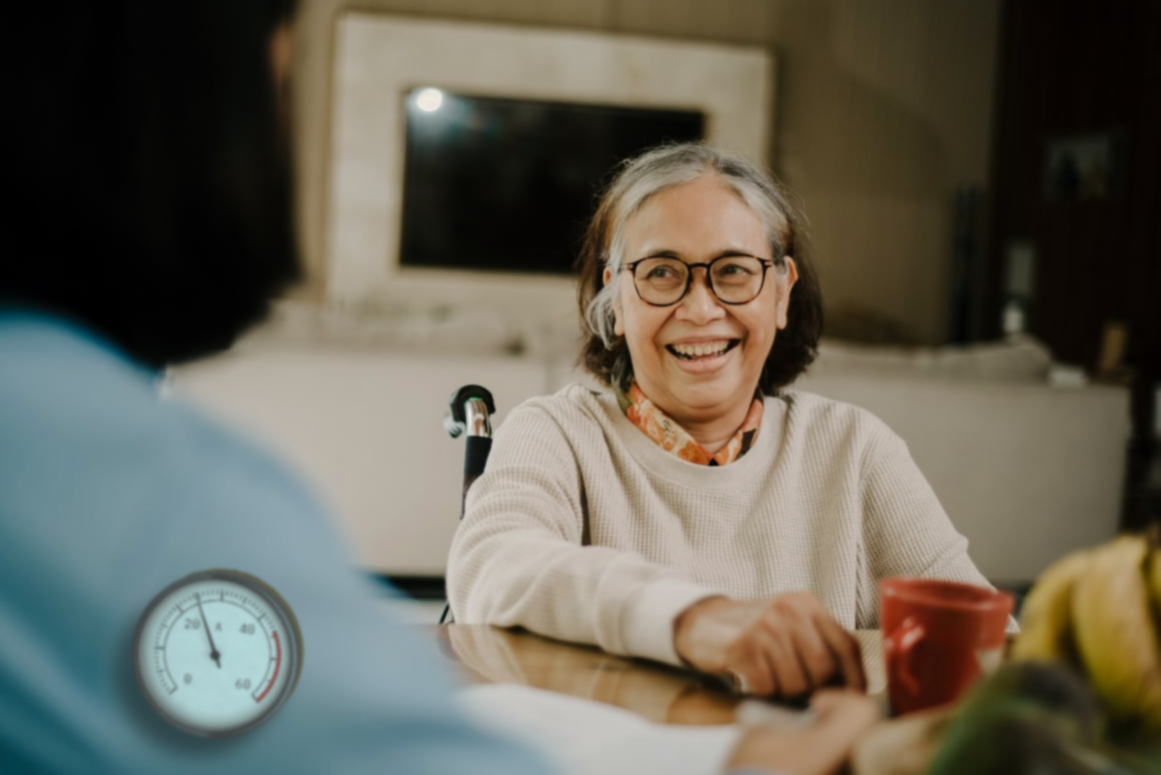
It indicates 25
